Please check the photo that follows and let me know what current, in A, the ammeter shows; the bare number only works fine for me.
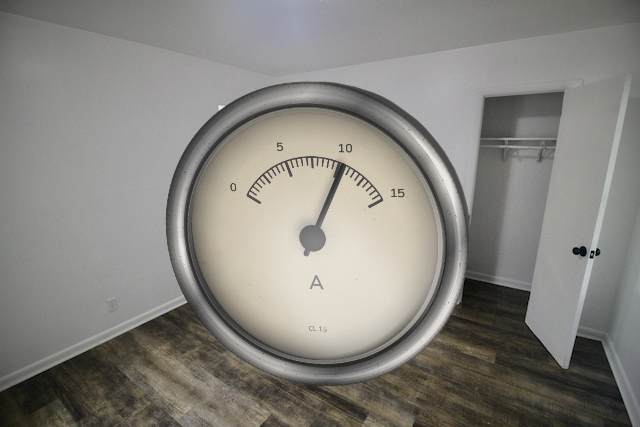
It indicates 10.5
